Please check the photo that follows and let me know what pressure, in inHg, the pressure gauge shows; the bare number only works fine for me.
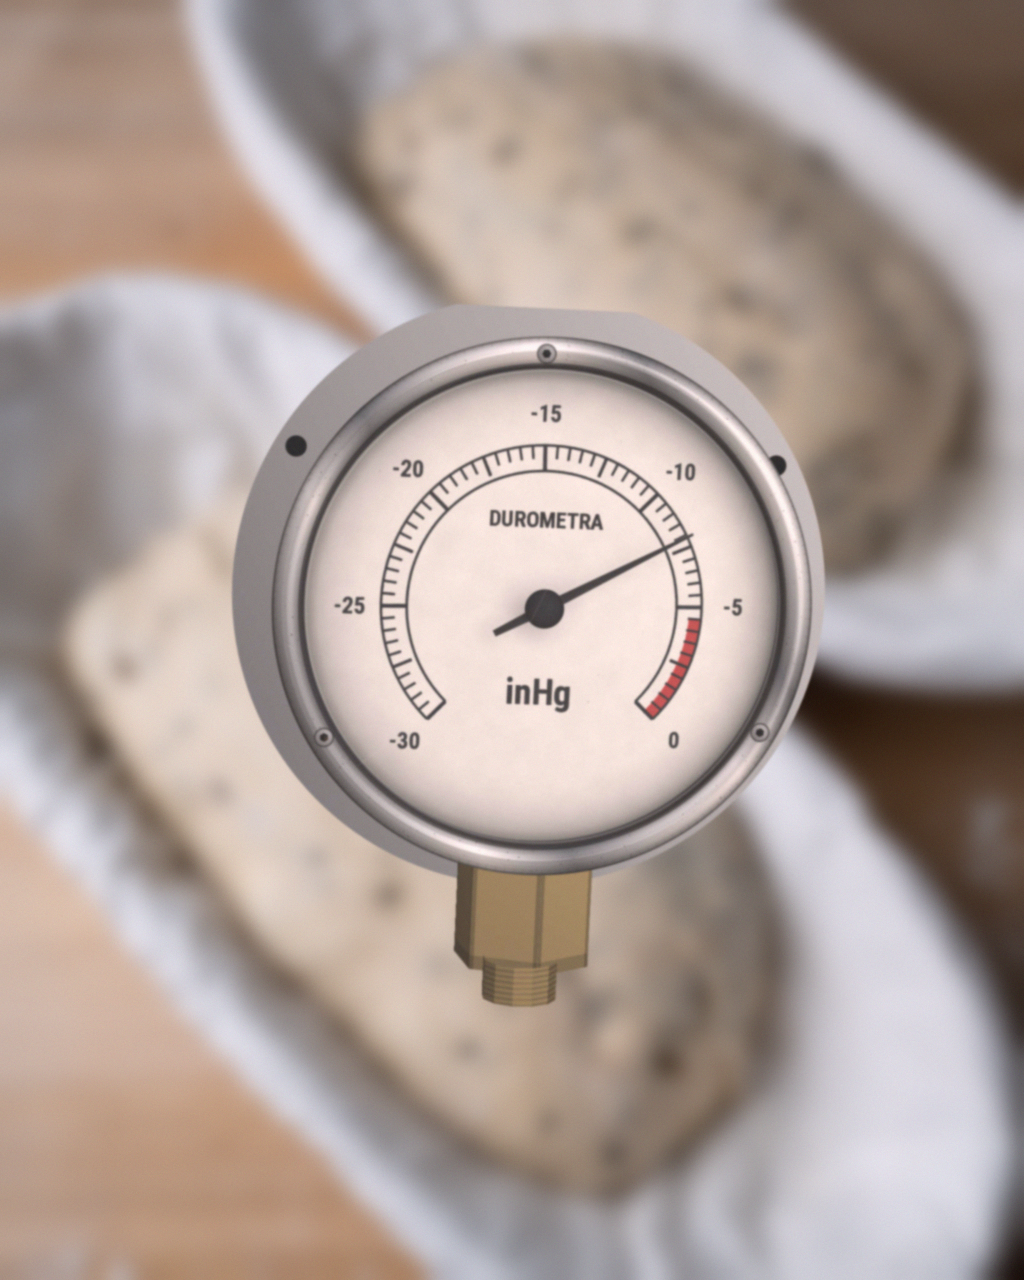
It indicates -8
